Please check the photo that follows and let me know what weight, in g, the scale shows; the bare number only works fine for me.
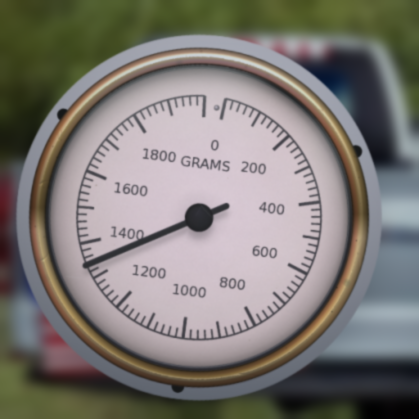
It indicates 1340
